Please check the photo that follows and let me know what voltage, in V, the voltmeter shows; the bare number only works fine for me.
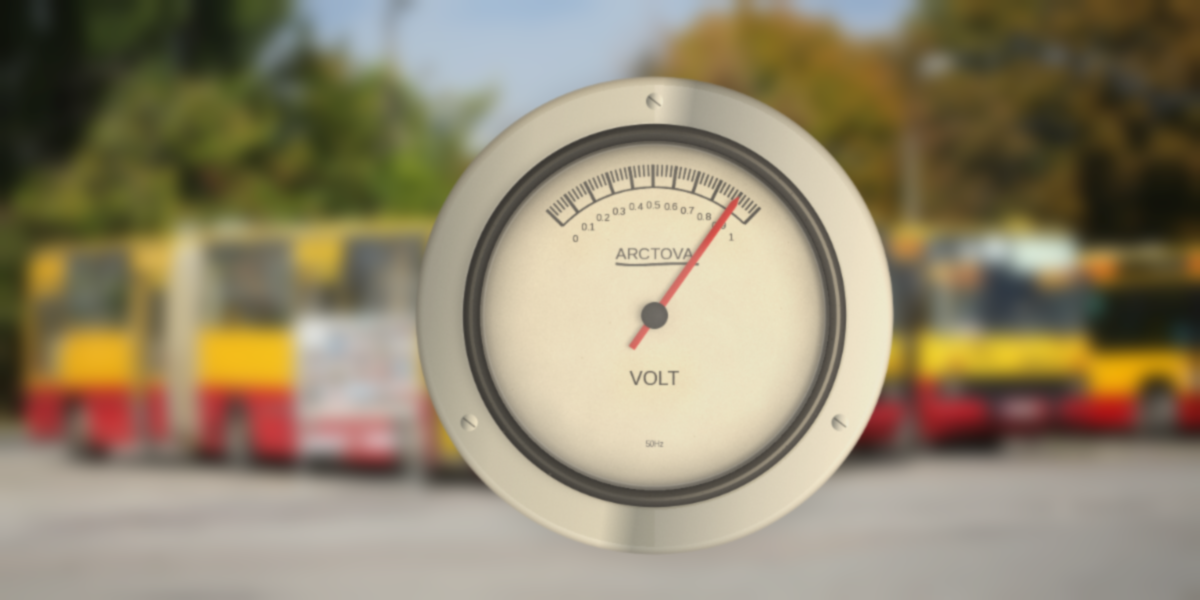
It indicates 0.9
